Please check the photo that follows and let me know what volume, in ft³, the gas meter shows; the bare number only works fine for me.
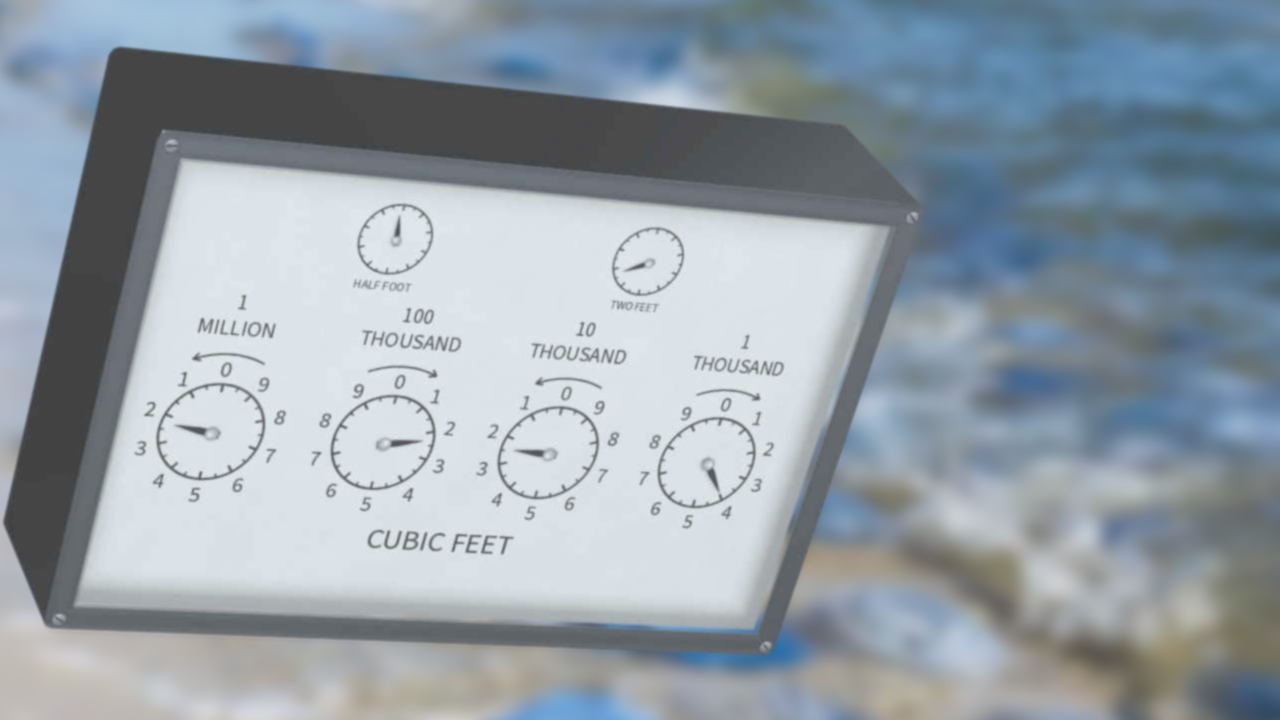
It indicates 222400
